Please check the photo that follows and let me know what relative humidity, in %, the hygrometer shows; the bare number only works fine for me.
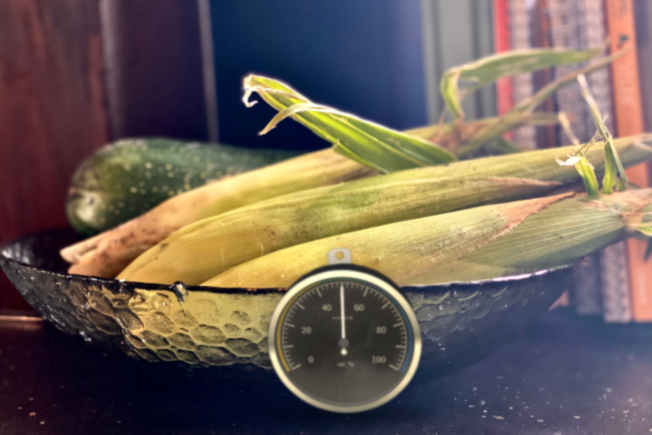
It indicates 50
